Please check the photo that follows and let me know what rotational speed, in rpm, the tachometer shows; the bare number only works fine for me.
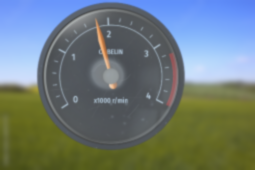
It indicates 1800
